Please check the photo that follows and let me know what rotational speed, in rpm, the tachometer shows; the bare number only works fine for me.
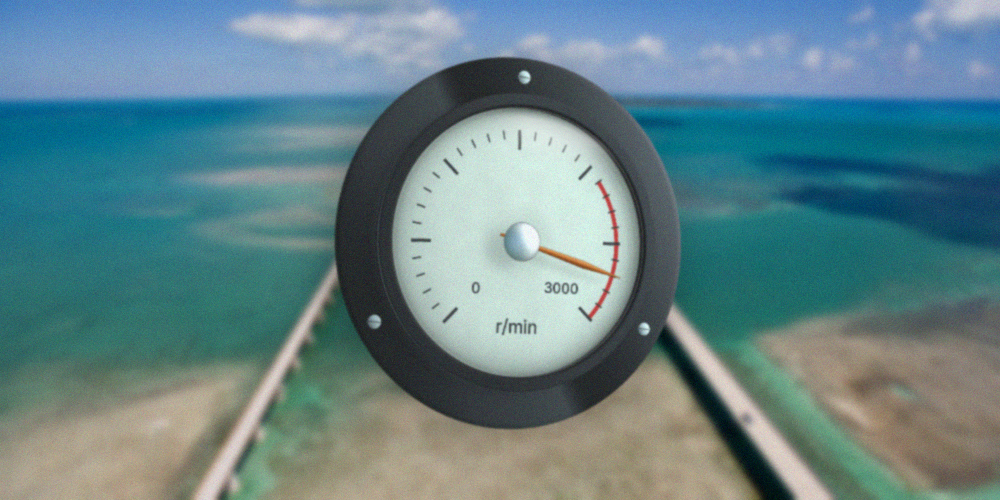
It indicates 2700
